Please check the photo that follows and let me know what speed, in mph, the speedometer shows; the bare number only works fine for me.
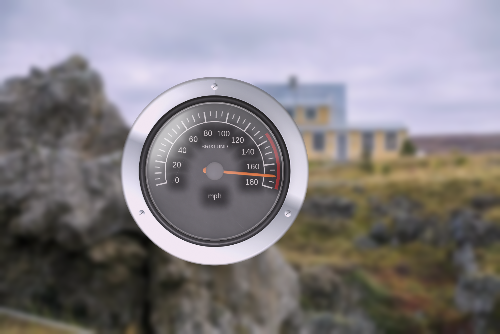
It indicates 170
